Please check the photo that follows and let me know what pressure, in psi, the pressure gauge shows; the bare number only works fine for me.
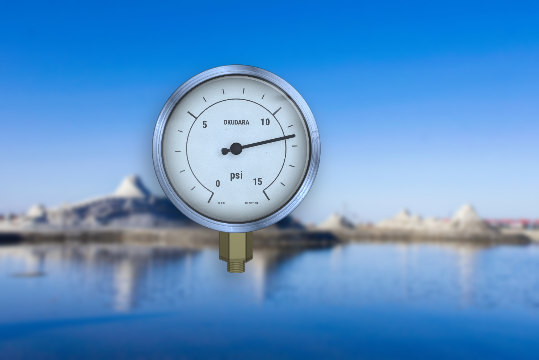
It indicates 11.5
